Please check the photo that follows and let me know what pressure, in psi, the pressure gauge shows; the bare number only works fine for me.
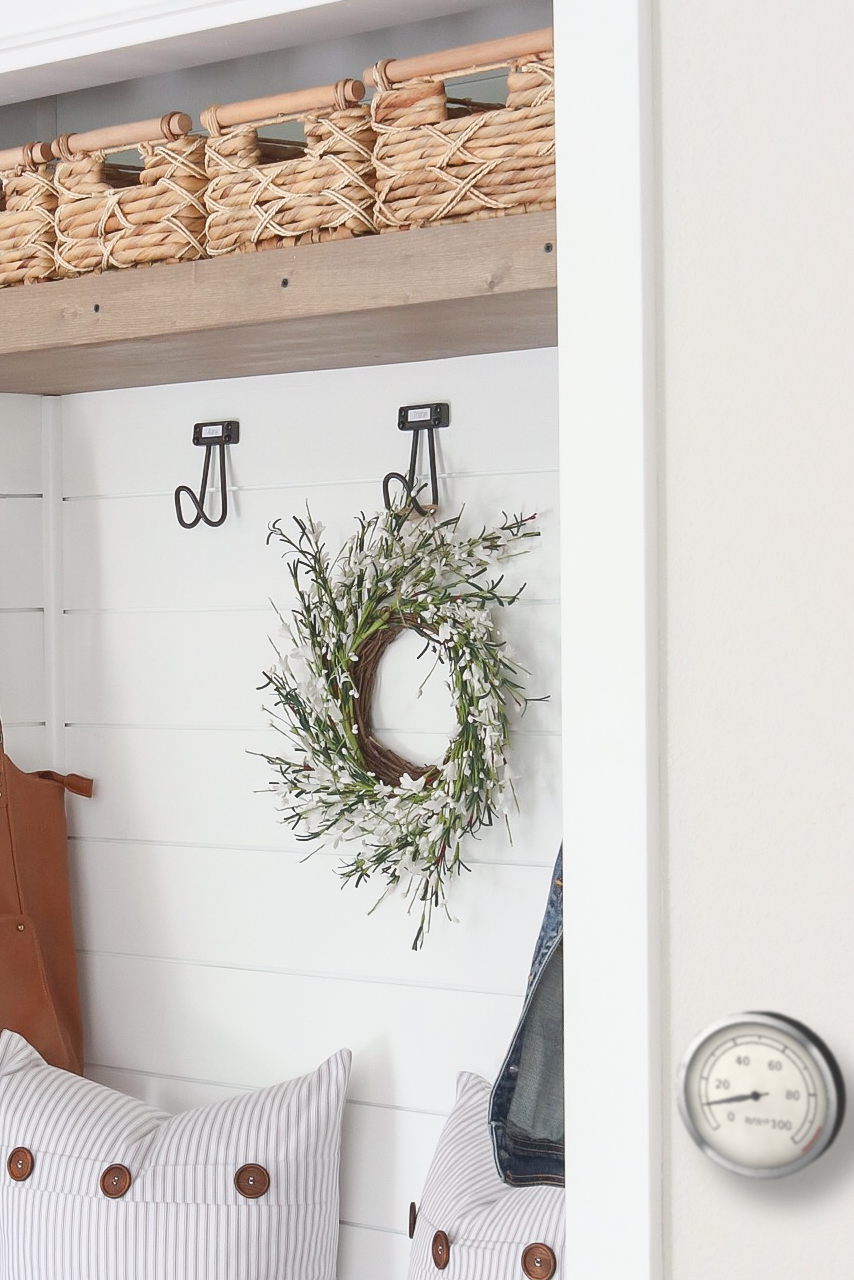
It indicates 10
